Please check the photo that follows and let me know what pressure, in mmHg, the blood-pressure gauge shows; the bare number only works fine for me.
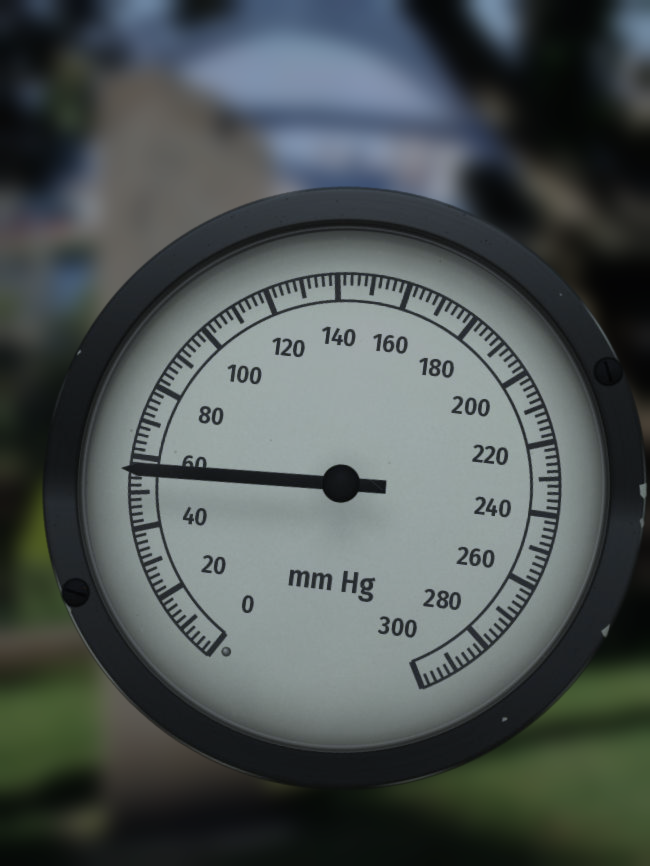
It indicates 56
